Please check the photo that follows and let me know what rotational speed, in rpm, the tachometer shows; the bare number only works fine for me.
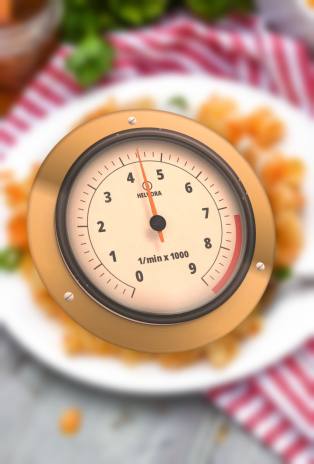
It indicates 4400
